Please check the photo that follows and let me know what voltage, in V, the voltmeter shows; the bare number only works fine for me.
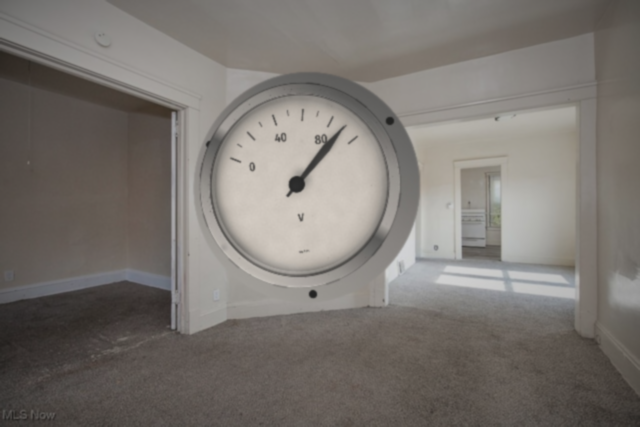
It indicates 90
